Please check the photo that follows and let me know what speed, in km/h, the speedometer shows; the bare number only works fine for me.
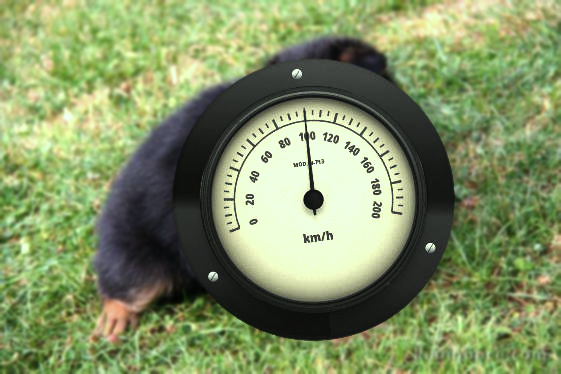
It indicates 100
